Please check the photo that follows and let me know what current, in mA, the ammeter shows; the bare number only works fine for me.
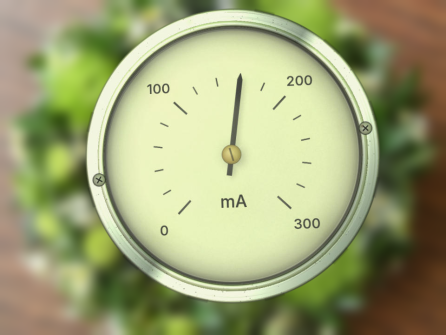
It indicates 160
